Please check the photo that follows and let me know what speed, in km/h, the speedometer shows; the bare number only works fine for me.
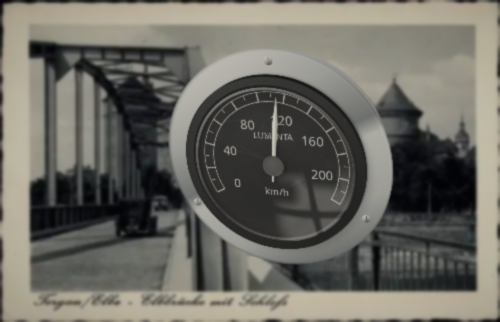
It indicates 115
